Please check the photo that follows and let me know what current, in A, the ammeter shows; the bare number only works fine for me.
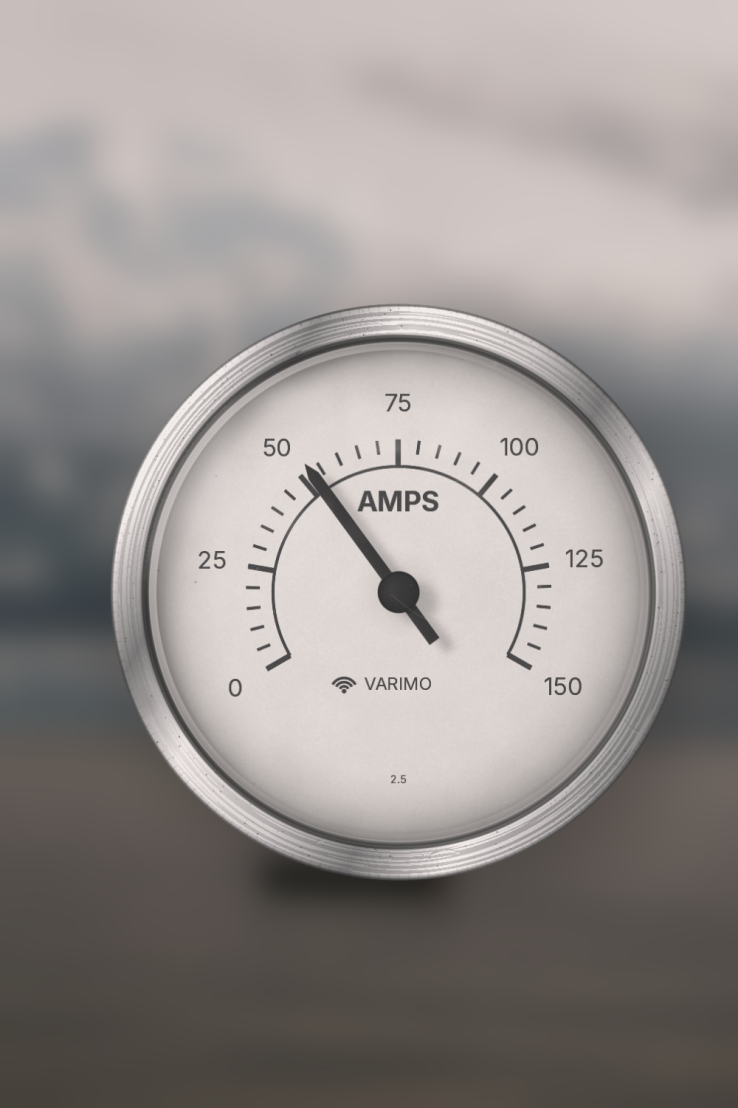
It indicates 52.5
